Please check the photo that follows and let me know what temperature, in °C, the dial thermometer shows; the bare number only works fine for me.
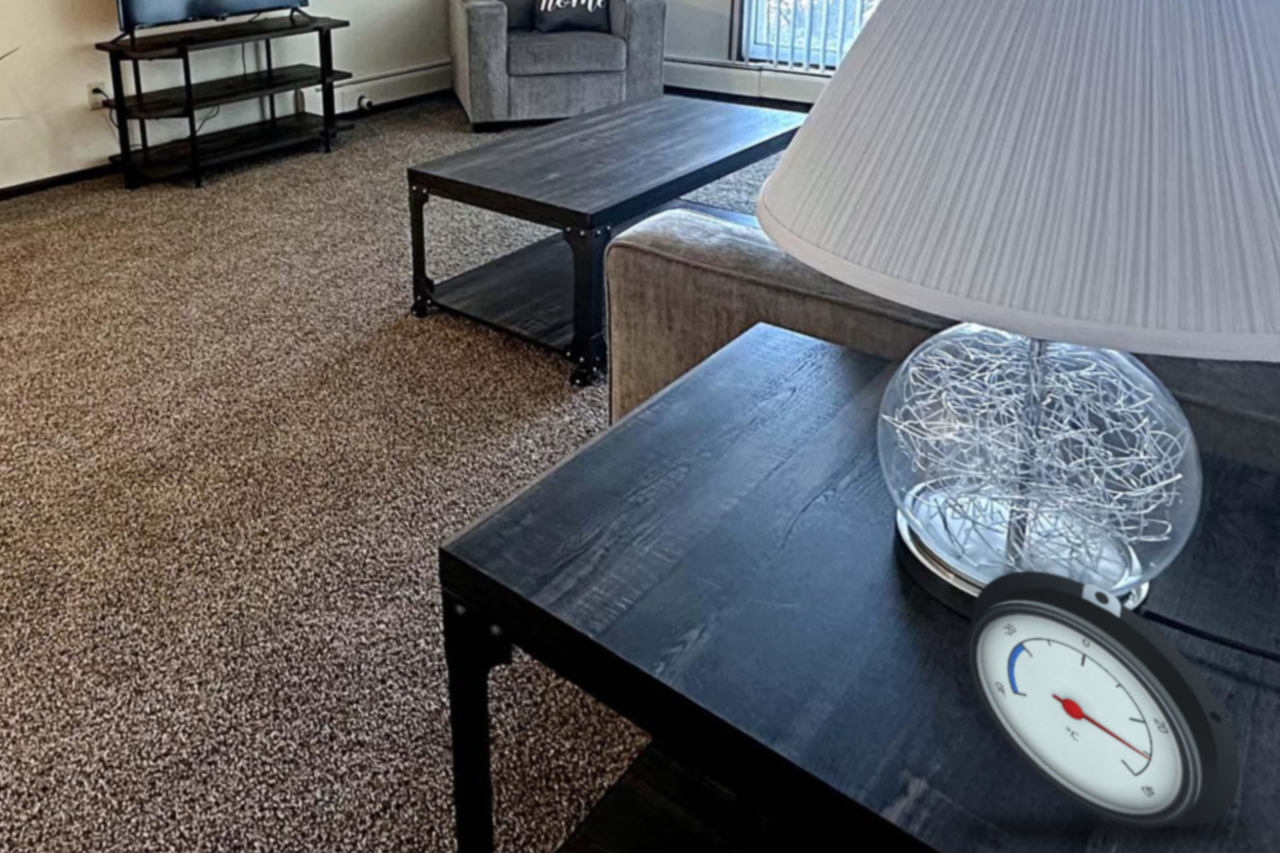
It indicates 30
